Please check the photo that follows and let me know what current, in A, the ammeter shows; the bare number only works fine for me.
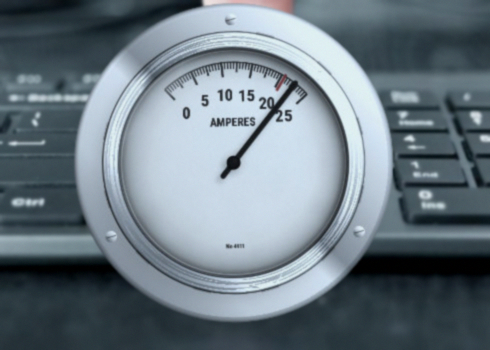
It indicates 22.5
